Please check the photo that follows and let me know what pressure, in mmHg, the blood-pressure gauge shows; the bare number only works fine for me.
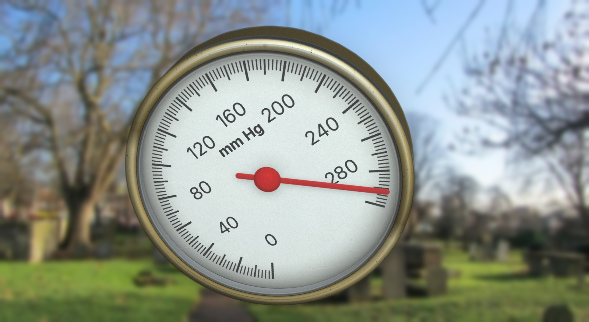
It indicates 290
